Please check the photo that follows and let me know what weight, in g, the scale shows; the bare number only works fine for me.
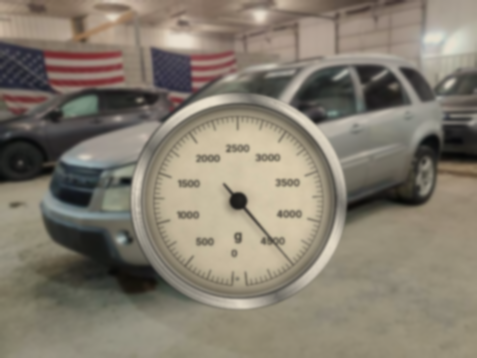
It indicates 4500
